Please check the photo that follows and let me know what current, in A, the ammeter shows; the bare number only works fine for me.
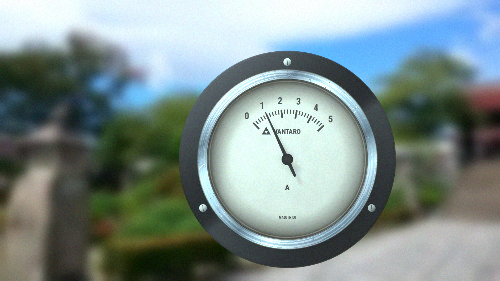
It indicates 1
